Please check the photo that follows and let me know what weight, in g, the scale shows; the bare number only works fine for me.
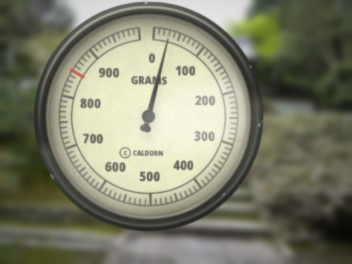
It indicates 30
